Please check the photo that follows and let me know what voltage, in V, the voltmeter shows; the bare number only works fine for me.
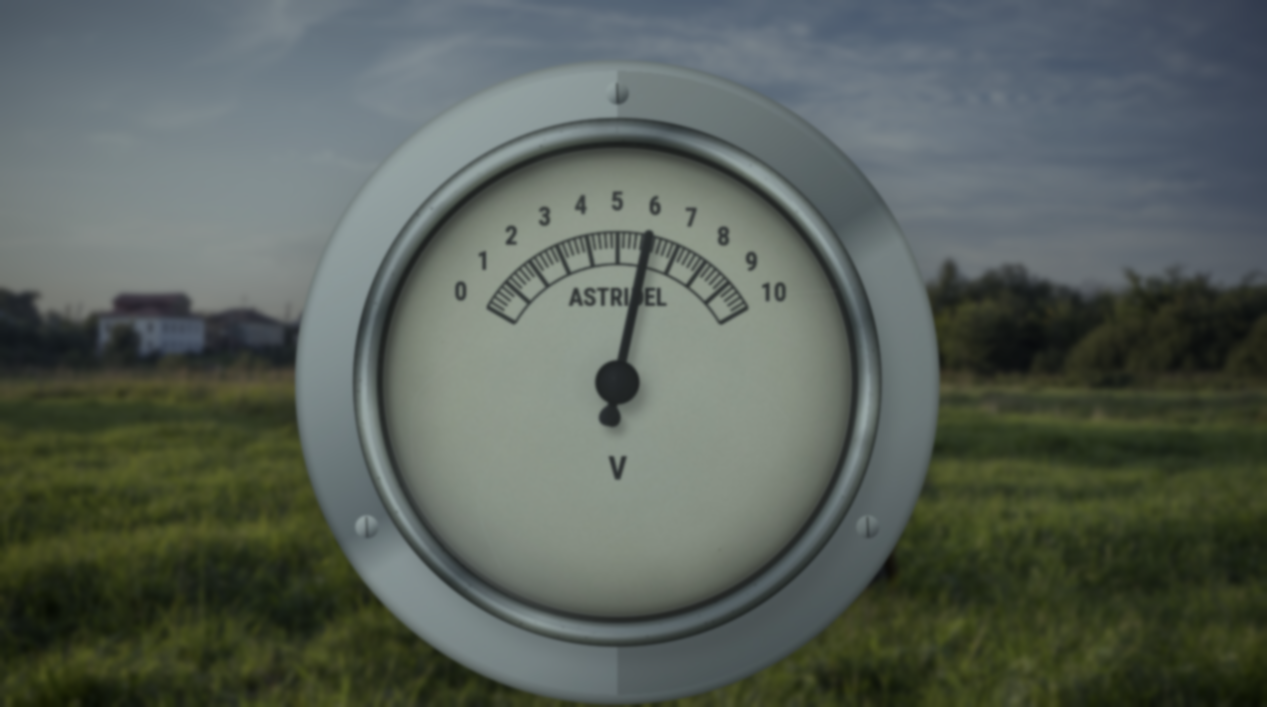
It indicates 6
